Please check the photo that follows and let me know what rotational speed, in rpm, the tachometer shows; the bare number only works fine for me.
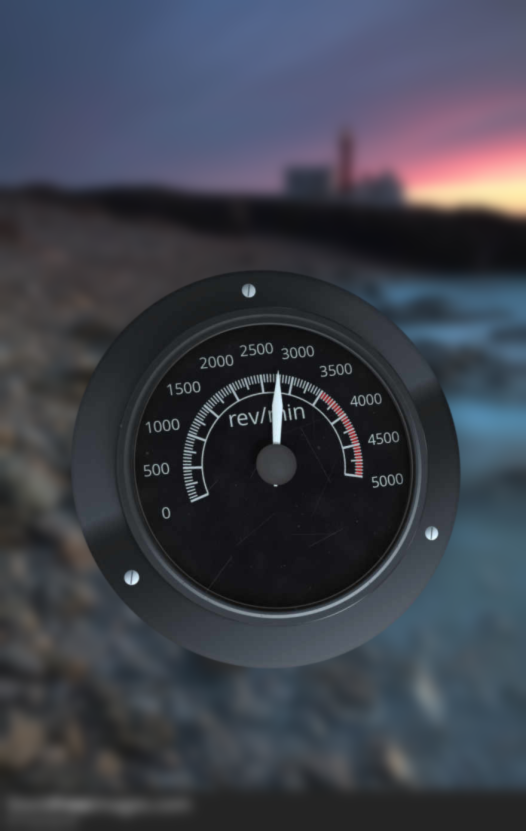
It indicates 2750
